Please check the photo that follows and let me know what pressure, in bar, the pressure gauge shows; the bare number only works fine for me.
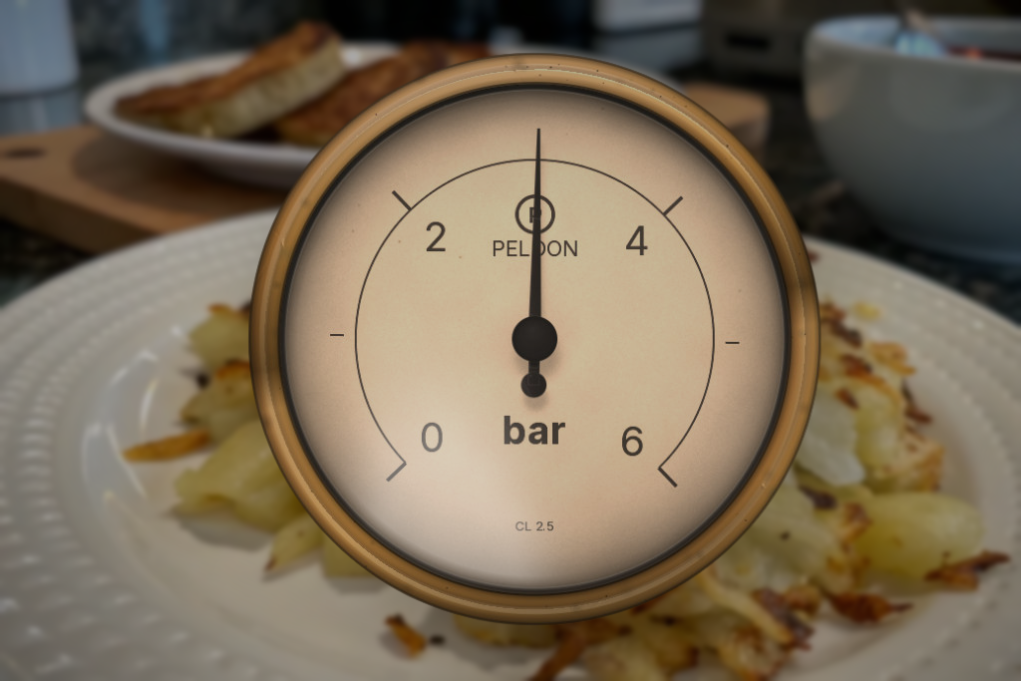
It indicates 3
